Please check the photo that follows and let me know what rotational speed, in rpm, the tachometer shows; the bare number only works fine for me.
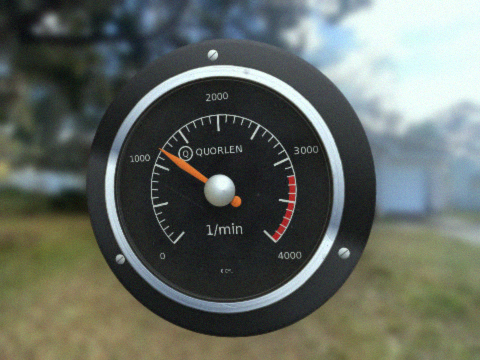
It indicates 1200
